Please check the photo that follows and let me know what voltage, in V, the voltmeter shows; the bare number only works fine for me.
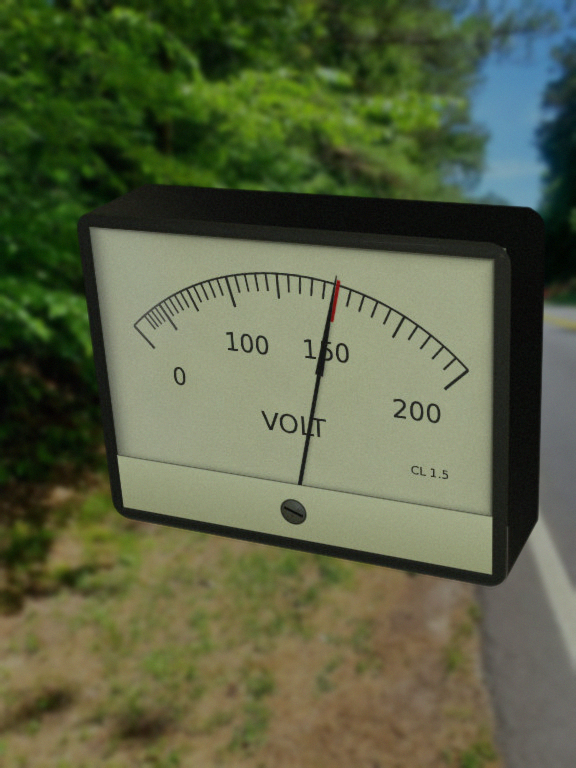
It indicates 150
